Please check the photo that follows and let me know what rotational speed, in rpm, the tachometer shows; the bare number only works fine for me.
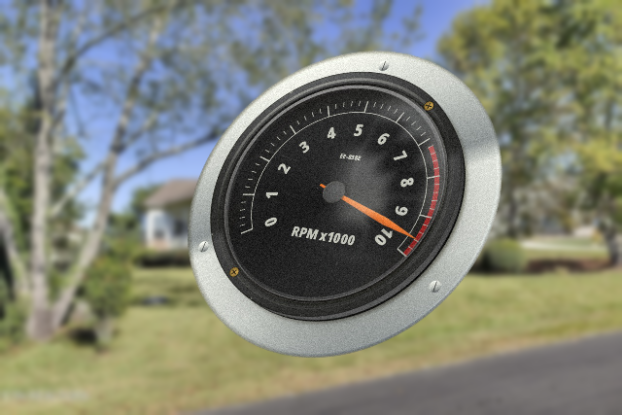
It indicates 9600
